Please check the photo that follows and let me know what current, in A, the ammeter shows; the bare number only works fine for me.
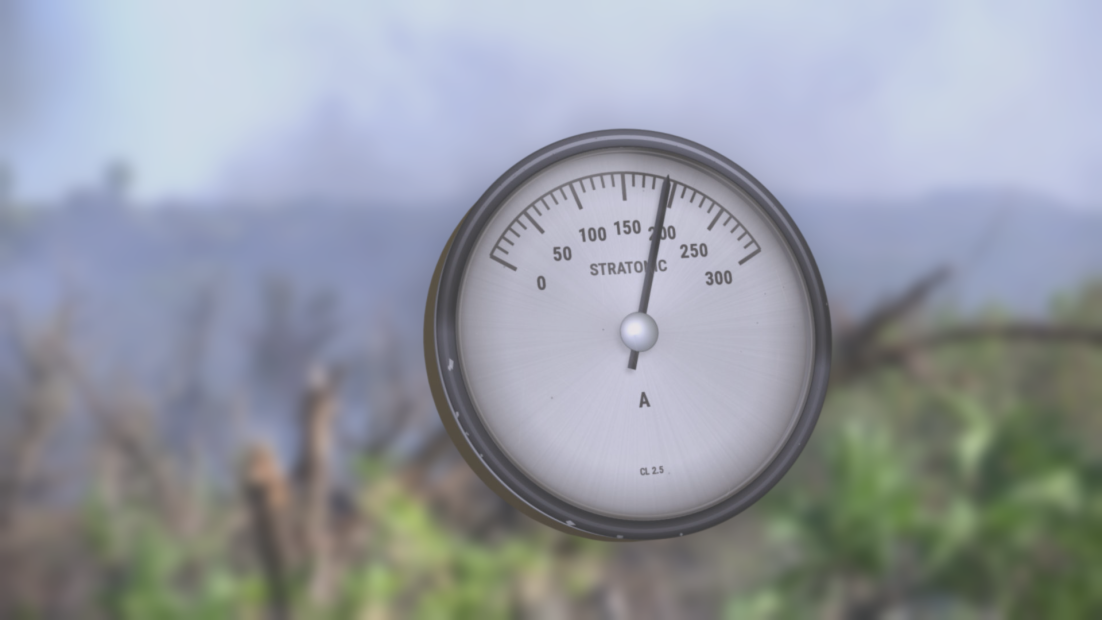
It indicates 190
